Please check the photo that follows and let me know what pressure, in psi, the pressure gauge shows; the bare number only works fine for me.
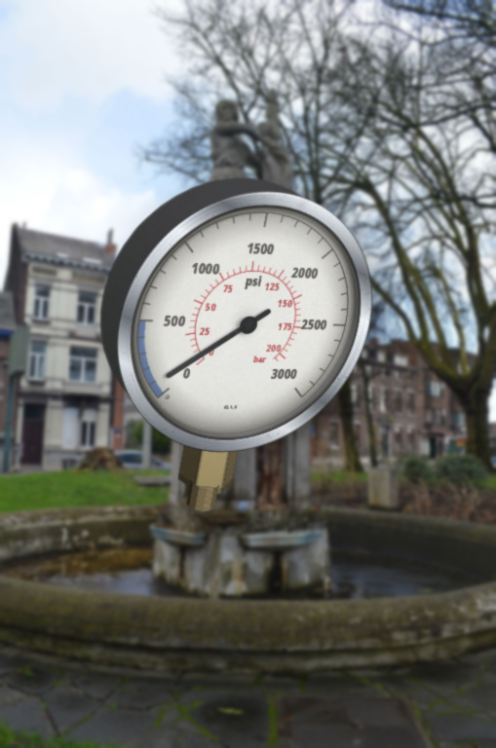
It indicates 100
